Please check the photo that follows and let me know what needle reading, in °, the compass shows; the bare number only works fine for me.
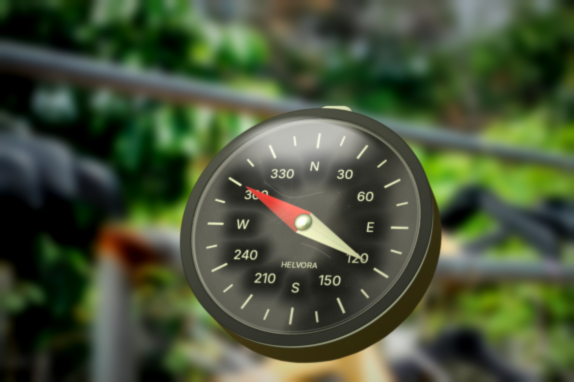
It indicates 300
